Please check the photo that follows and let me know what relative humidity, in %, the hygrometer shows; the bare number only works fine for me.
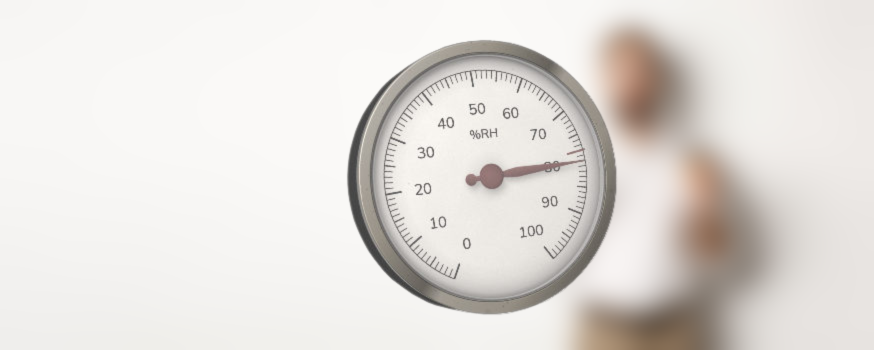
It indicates 80
